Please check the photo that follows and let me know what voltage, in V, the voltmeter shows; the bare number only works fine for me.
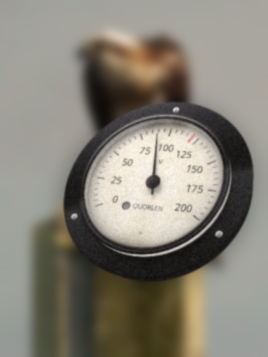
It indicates 90
